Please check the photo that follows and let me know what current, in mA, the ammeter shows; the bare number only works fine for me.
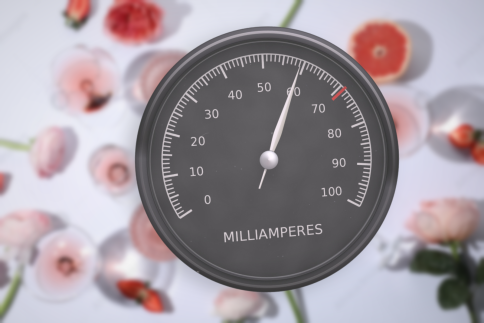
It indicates 59
